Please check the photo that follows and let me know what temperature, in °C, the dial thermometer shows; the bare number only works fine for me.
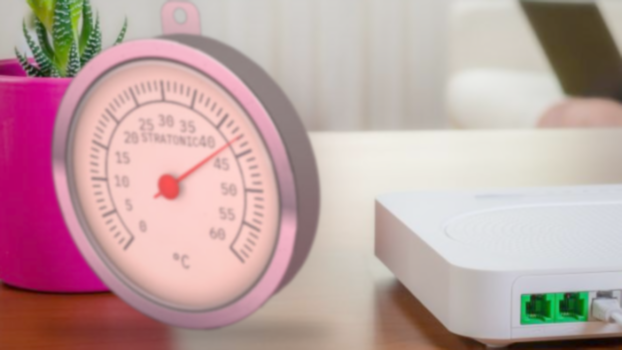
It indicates 43
